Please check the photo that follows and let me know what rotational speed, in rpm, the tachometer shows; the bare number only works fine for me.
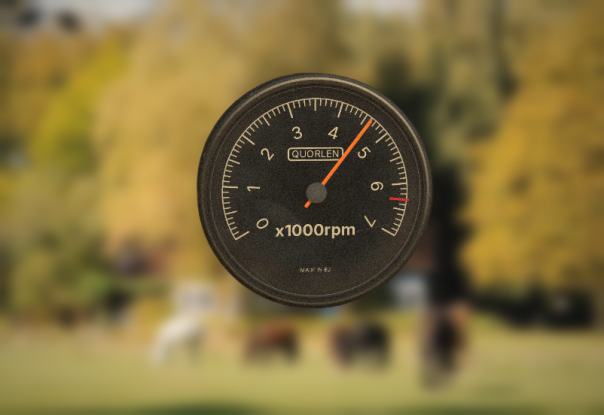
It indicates 4600
